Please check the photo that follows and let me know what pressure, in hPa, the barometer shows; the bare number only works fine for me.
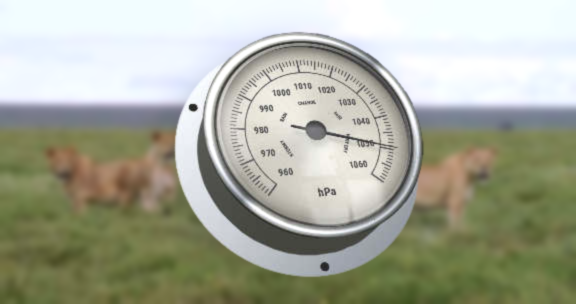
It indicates 1050
